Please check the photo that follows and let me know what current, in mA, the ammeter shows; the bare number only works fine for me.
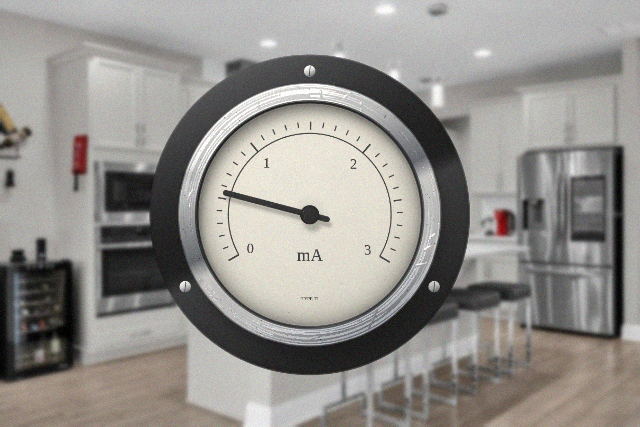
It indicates 0.55
